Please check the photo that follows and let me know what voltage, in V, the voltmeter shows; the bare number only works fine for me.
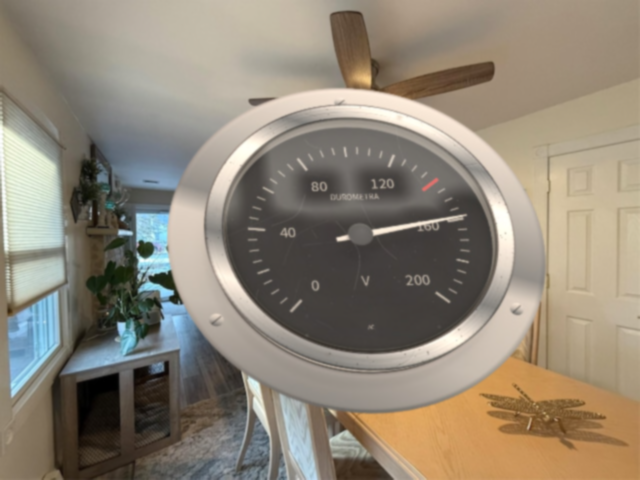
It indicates 160
